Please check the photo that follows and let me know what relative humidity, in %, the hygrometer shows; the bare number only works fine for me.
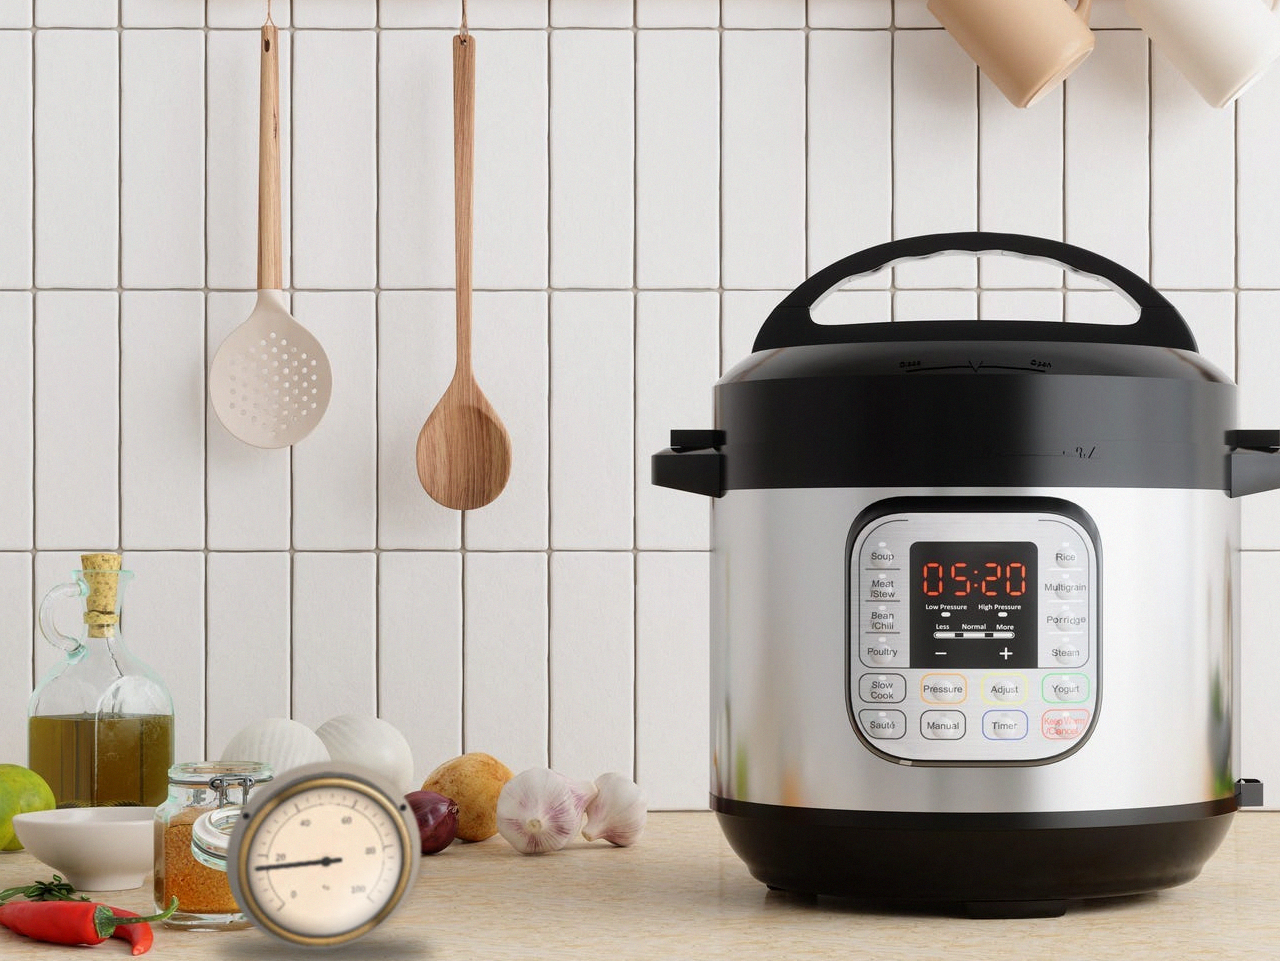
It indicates 16
